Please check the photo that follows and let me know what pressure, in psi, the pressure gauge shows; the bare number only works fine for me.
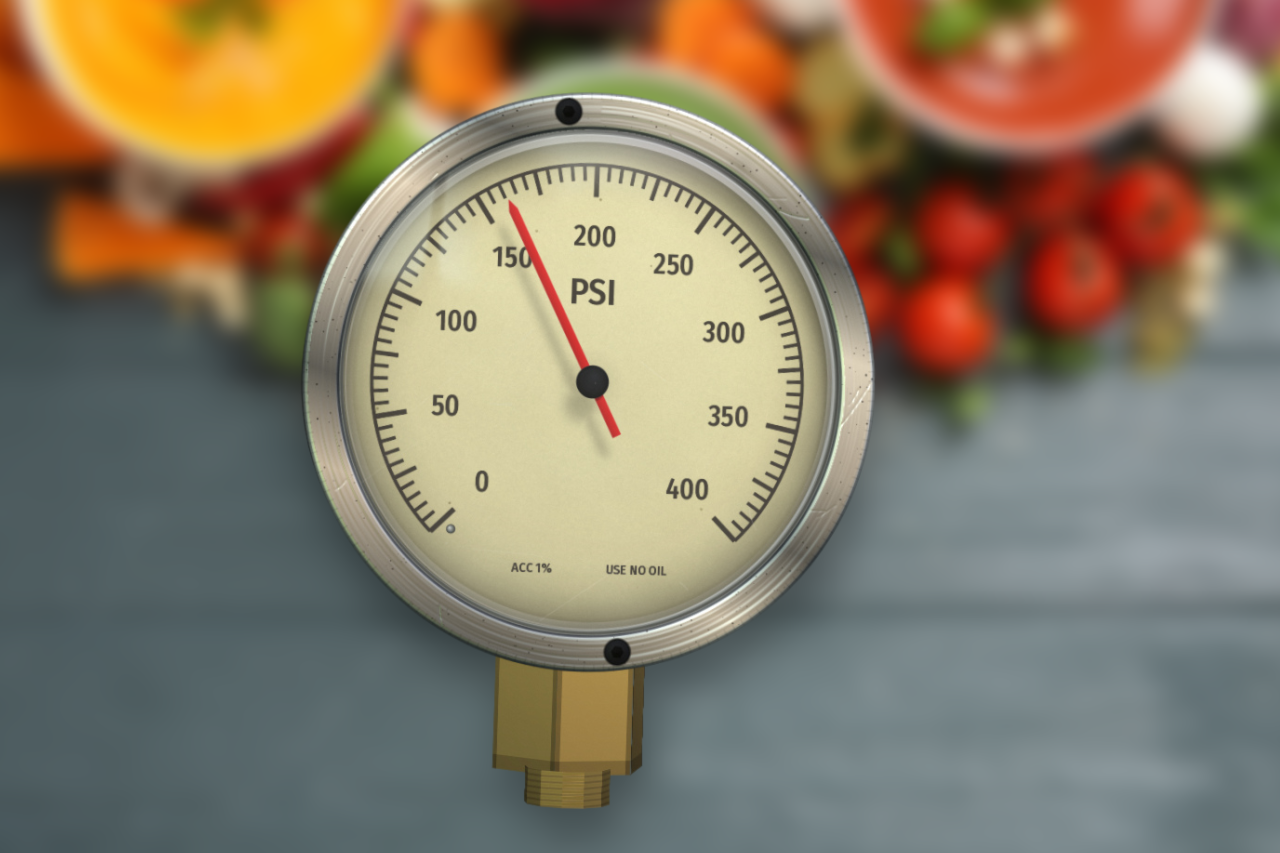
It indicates 160
